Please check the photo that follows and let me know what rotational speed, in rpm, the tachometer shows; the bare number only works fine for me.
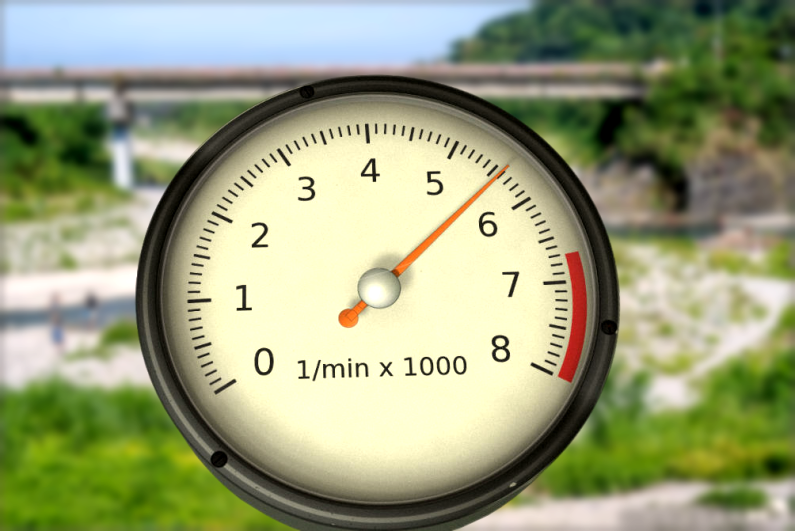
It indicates 5600
